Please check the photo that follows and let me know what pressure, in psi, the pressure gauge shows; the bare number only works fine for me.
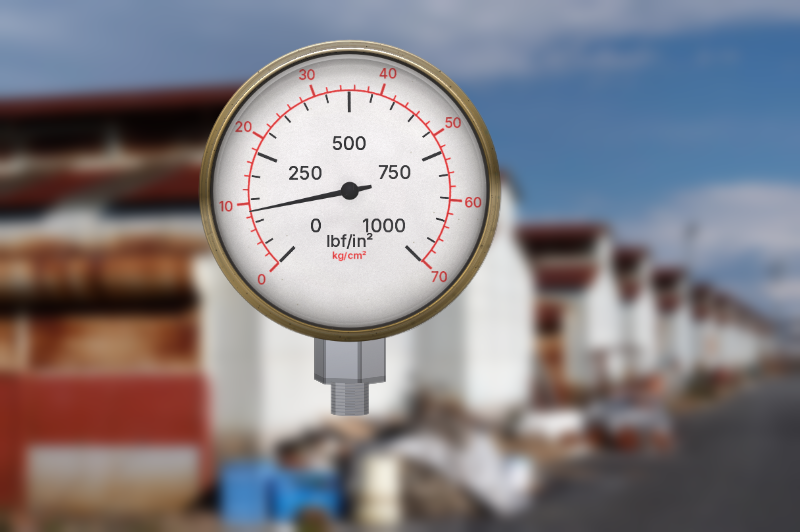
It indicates 125
